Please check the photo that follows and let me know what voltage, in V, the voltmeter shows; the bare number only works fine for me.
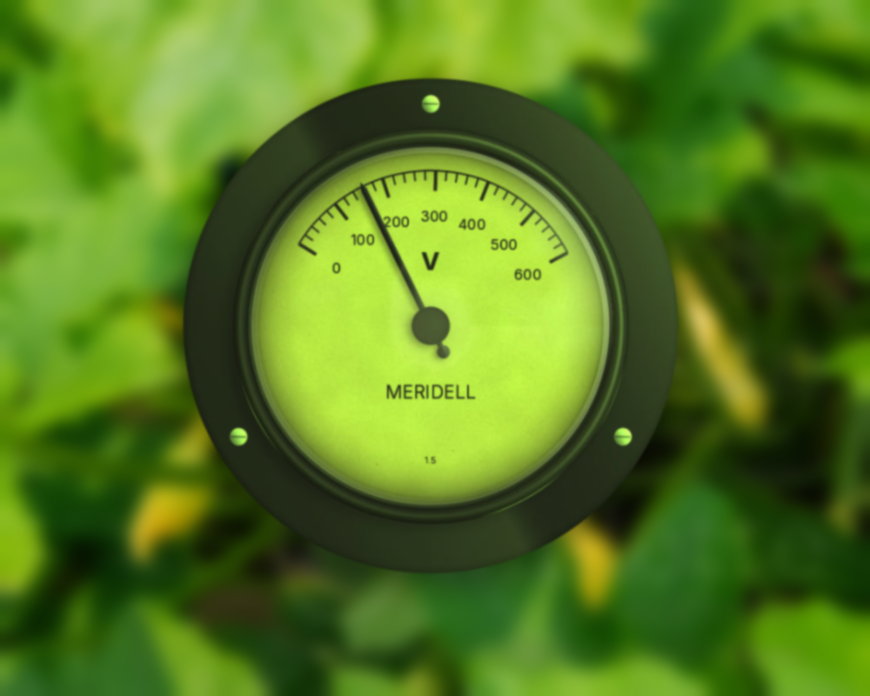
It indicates 160
